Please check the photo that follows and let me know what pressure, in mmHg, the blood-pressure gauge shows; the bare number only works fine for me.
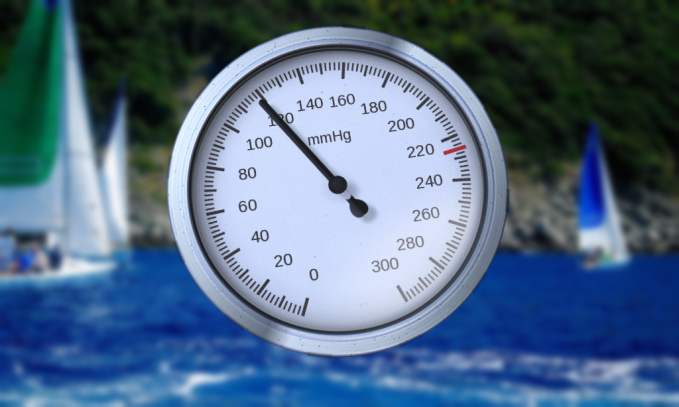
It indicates 118
